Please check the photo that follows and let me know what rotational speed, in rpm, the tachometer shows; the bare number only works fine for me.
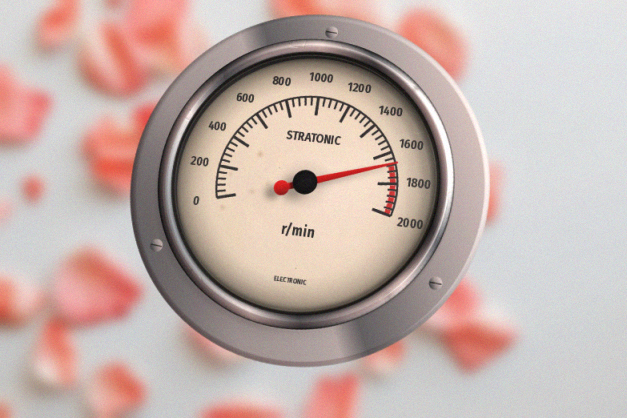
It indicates 1680
